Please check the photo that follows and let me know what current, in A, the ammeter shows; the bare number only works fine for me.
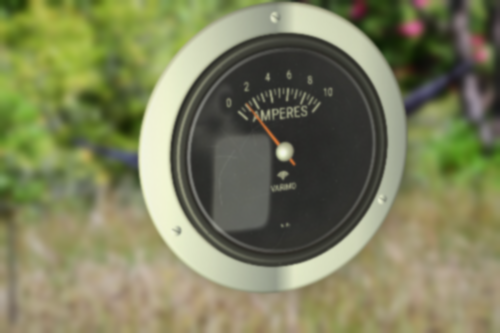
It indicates 1
